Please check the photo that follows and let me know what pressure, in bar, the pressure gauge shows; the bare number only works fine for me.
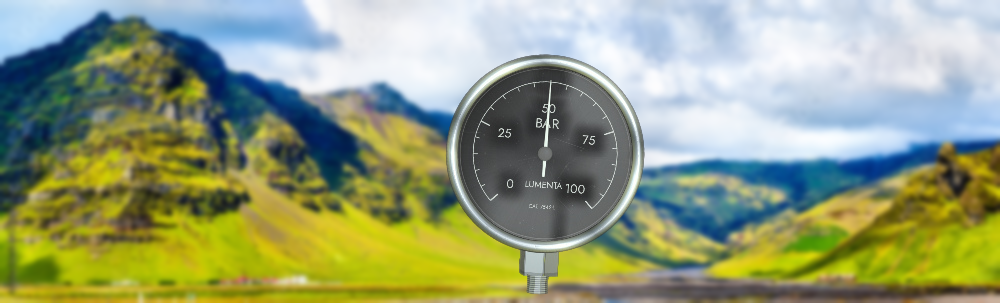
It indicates 50
